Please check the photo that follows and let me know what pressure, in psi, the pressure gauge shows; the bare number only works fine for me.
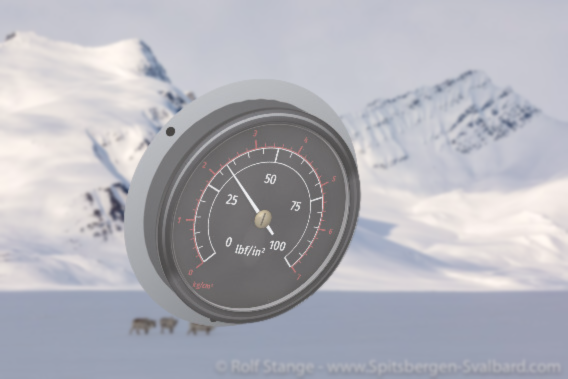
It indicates 32.5
